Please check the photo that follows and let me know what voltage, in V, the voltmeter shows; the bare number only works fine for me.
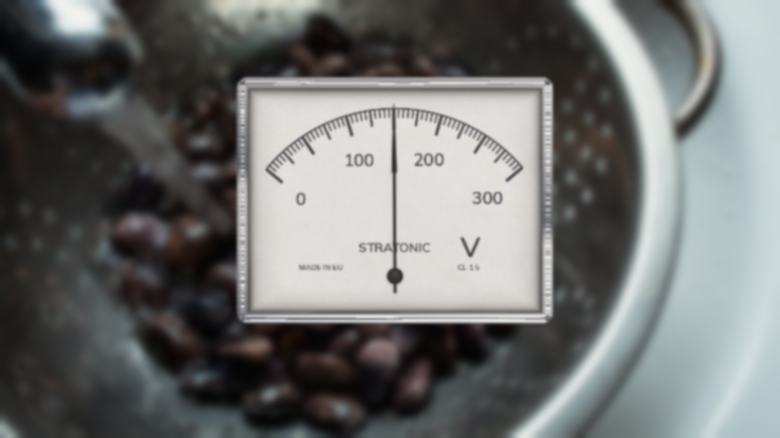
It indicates 150
